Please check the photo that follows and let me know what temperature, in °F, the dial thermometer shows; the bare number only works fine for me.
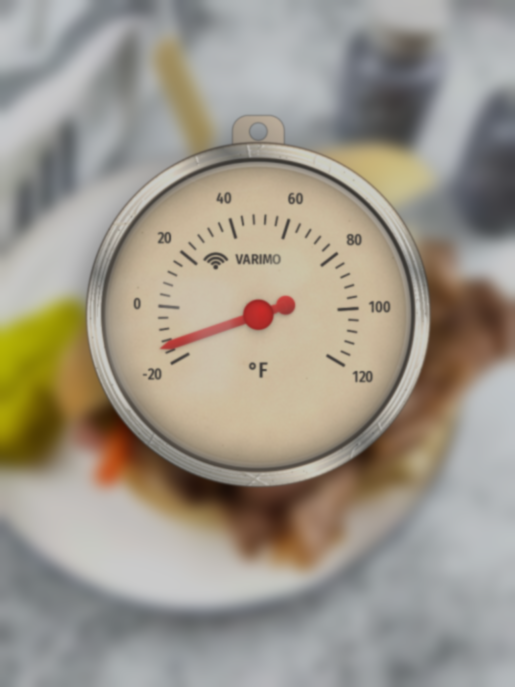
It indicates -14
